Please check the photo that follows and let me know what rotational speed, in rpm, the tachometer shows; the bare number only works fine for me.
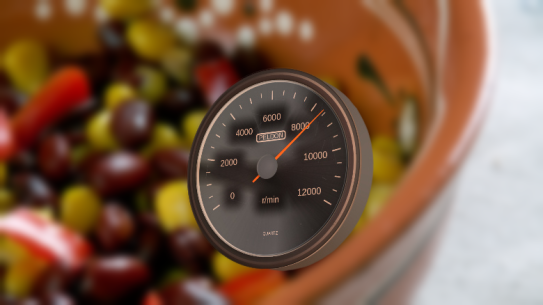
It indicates 8500
